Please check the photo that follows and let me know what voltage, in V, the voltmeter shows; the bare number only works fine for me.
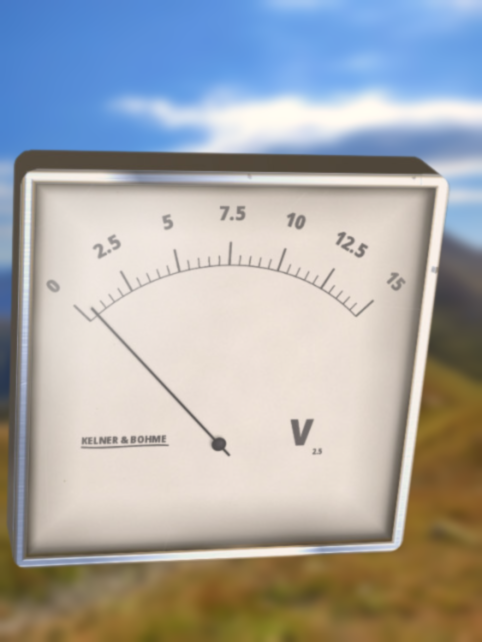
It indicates 0.5
